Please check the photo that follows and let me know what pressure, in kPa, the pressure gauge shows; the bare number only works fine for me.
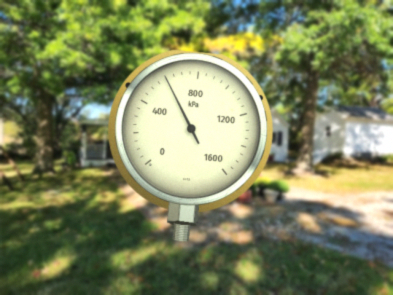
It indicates 600
